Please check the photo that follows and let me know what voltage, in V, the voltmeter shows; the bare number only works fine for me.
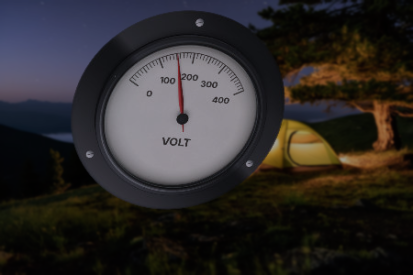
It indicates 150
